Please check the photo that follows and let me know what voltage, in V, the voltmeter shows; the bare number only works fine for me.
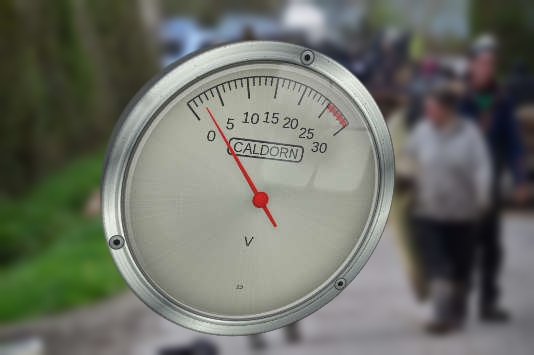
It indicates 2
